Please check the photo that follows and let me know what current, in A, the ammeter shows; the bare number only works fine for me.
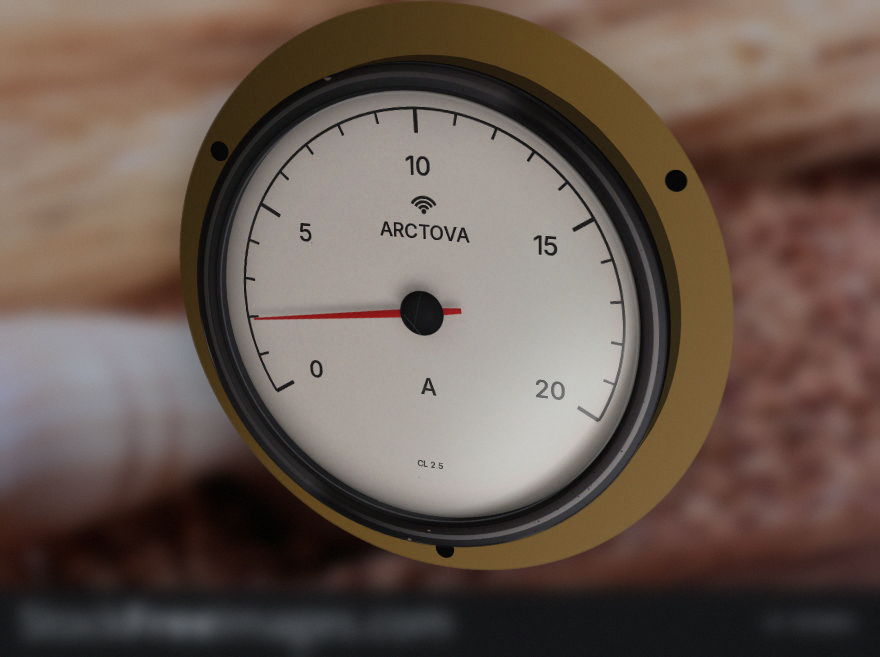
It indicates 2
